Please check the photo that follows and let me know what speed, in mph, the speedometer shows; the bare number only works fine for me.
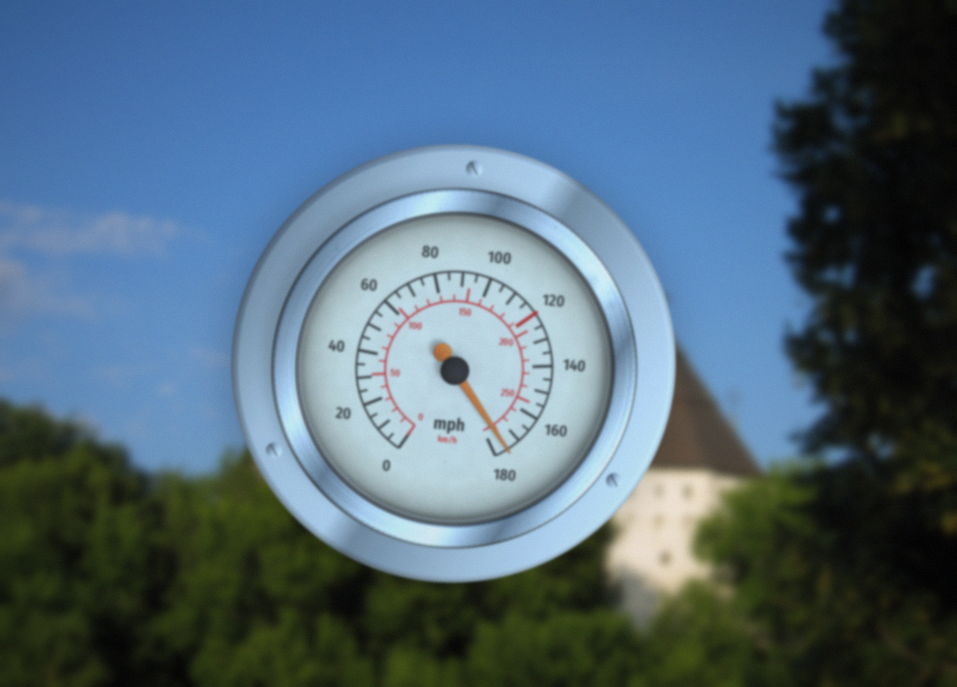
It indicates 175
